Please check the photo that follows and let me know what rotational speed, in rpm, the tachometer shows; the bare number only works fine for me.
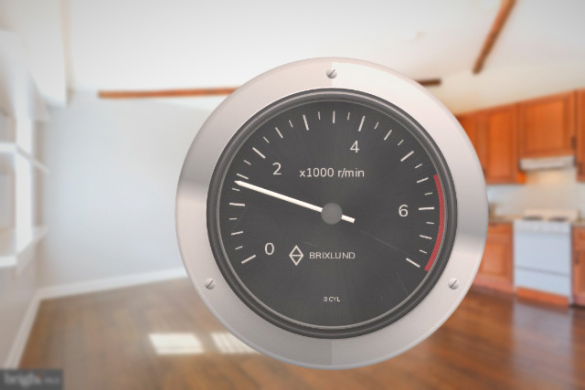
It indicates 1375
